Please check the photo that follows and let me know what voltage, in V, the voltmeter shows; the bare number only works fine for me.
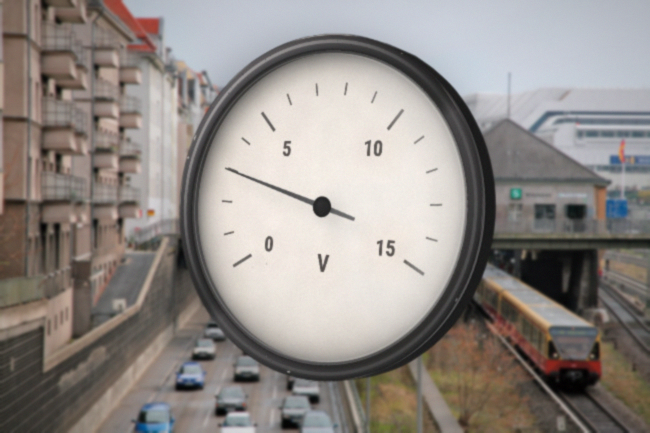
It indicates 3
